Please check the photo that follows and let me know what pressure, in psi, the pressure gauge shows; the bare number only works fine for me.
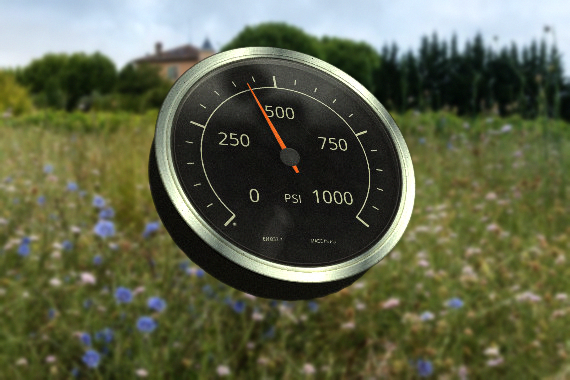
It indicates 425
